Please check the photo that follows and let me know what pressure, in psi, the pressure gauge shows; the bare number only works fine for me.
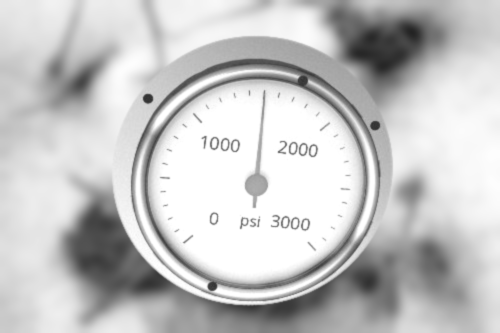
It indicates 1500
